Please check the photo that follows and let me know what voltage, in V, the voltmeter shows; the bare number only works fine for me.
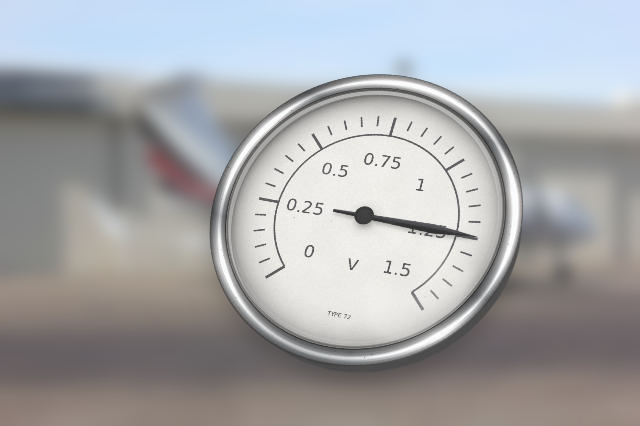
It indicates 1.25
